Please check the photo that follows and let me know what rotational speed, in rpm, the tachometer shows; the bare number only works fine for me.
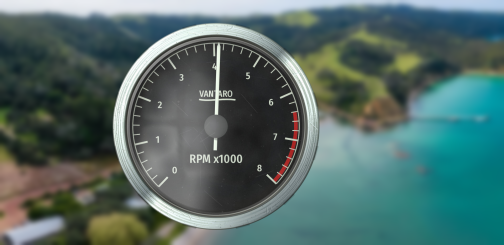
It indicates 4100
